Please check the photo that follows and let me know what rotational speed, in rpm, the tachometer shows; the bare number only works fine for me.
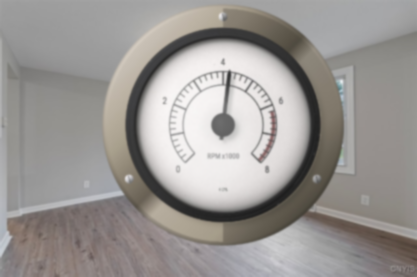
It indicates 4200
